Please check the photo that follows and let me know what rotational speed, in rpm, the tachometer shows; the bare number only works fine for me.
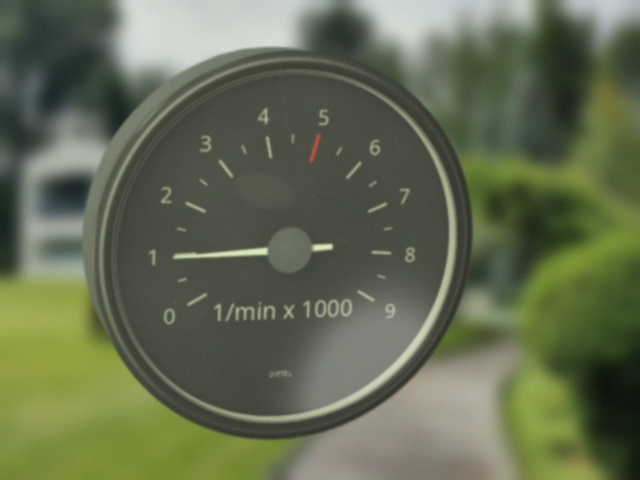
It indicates 1000
